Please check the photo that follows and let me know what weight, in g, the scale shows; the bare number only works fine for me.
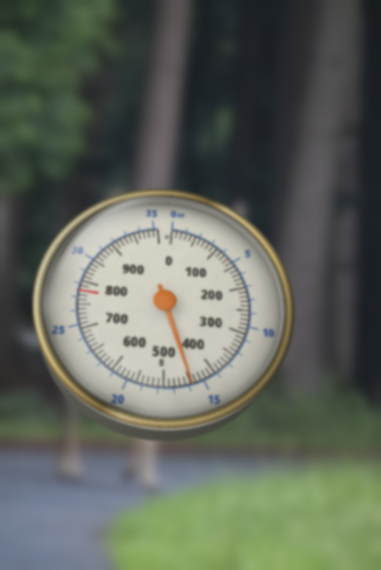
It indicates 450
